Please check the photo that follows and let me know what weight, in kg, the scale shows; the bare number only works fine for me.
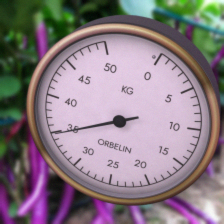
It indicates 35
